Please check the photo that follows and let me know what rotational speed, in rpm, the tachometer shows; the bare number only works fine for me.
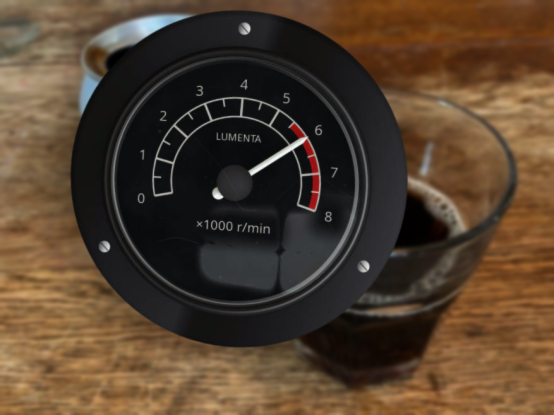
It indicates 6000
